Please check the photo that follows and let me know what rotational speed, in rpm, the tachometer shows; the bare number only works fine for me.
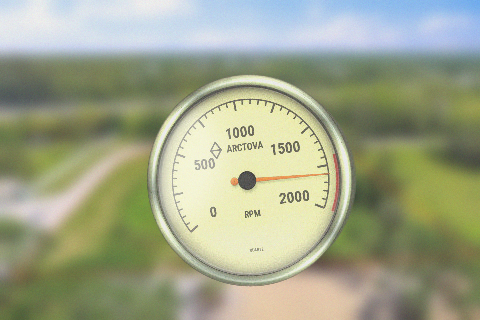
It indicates 1800
